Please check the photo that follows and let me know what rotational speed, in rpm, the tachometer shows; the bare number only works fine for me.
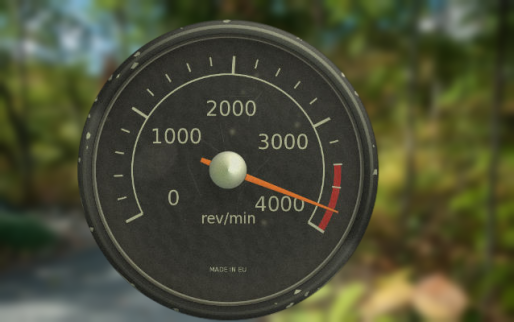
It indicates 3800
